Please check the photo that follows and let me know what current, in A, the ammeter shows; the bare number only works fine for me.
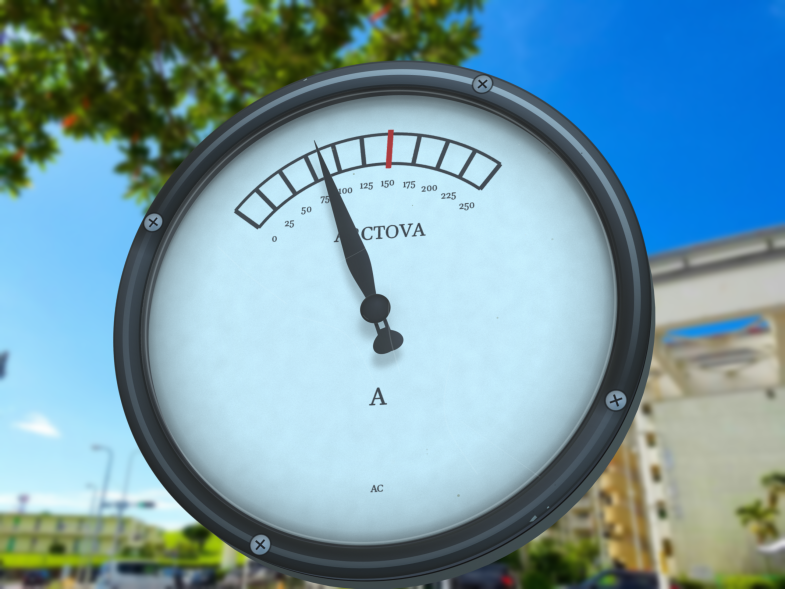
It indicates 87.5
